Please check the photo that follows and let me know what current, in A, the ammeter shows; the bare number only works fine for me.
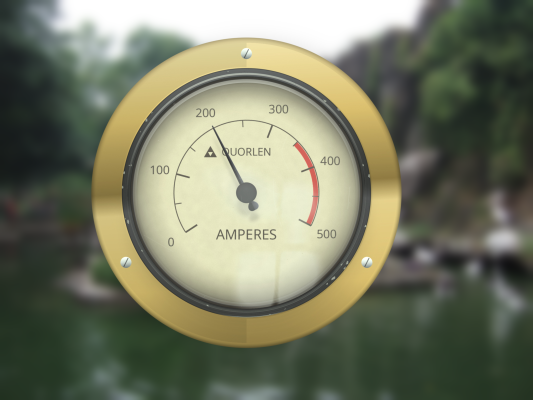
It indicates 200
